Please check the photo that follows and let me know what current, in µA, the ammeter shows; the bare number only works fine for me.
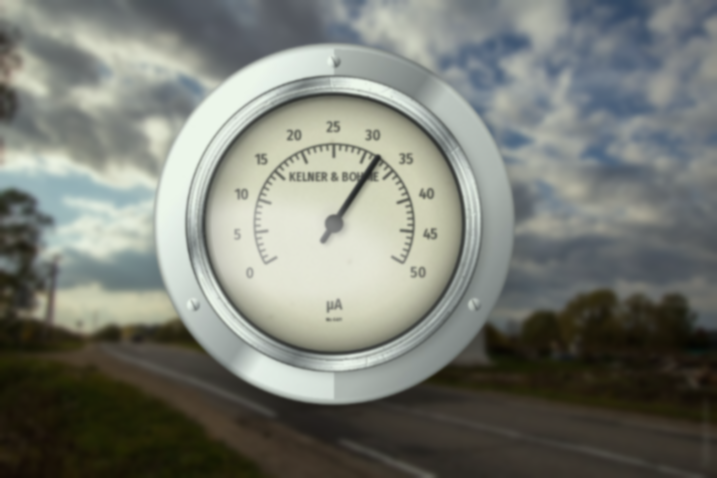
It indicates 32
